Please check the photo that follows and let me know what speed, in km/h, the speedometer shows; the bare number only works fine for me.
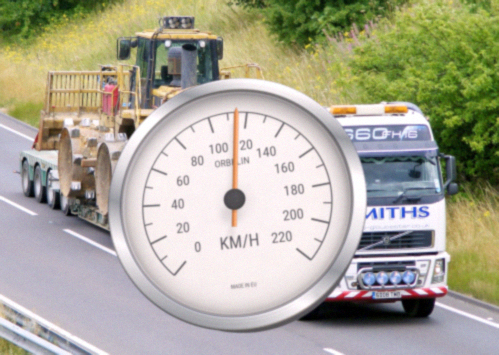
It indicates 115
